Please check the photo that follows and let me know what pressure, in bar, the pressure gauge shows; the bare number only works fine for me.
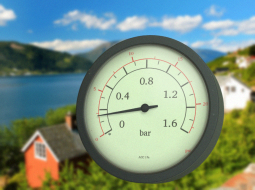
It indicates 0.15
